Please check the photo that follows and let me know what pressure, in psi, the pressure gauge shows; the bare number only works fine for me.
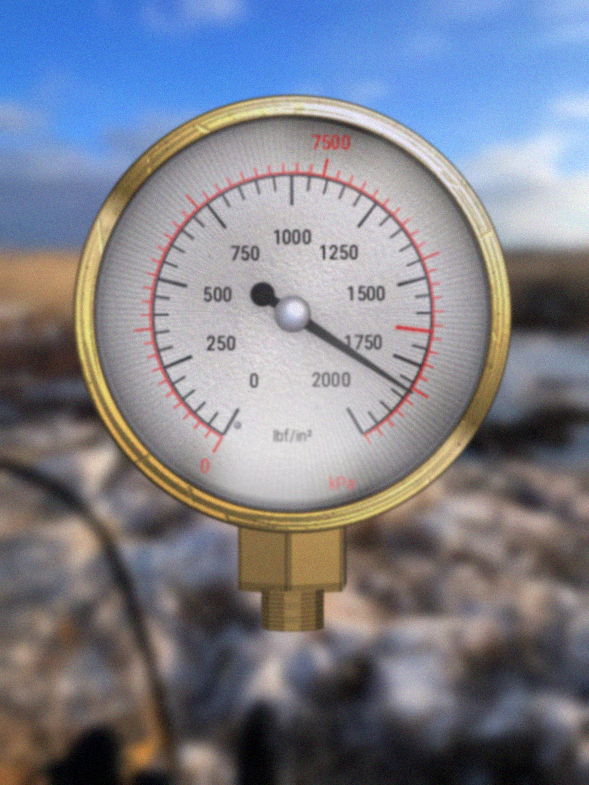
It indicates 1825
